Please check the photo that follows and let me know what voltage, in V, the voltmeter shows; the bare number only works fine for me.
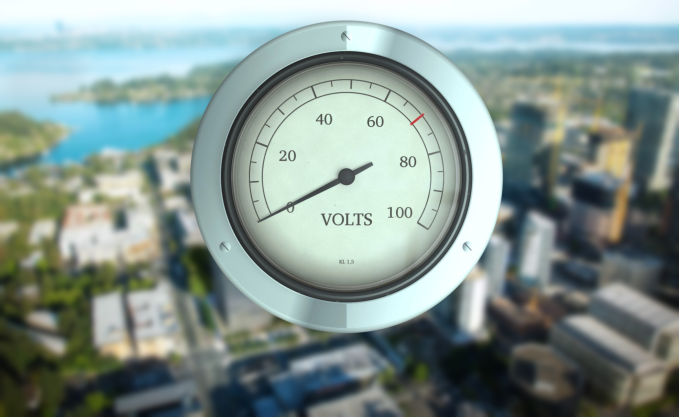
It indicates 0
